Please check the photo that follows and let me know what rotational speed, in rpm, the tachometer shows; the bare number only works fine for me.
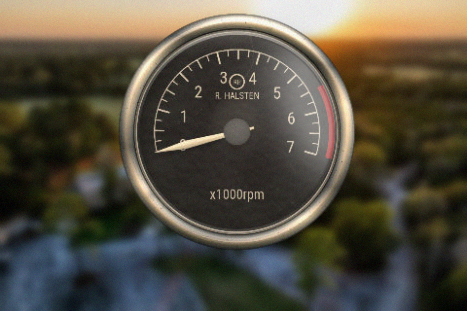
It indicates 0
